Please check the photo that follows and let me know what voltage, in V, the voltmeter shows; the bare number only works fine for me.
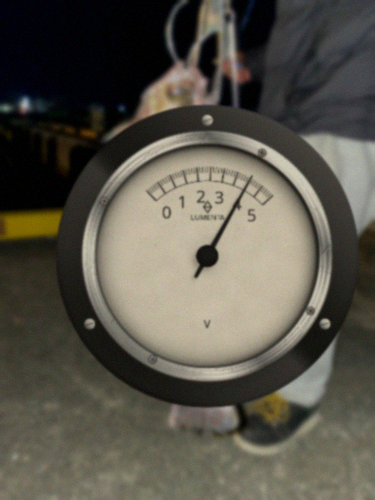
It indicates 4
